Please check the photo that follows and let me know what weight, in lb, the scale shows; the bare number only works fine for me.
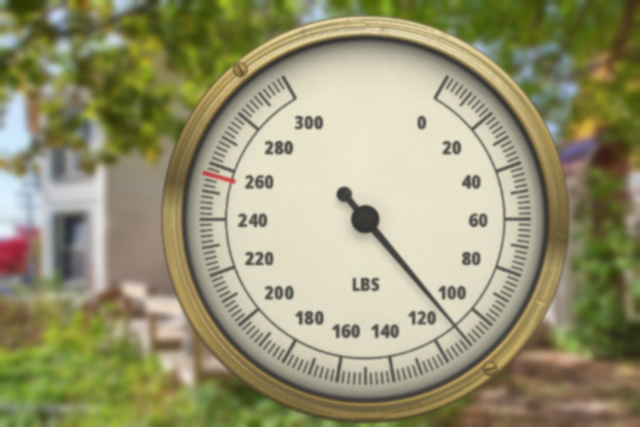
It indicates 110
